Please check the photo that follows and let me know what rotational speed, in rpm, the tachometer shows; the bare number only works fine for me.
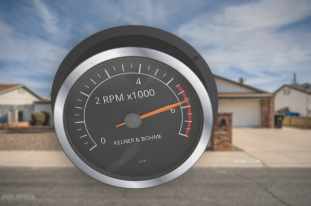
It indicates 5750
